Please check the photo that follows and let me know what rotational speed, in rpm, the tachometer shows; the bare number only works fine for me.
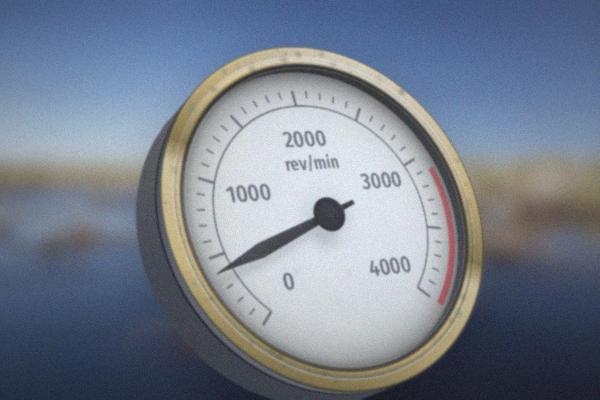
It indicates 400
